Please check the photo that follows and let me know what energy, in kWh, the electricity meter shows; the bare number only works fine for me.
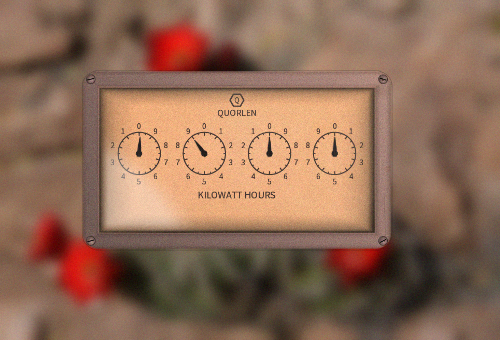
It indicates 9900
